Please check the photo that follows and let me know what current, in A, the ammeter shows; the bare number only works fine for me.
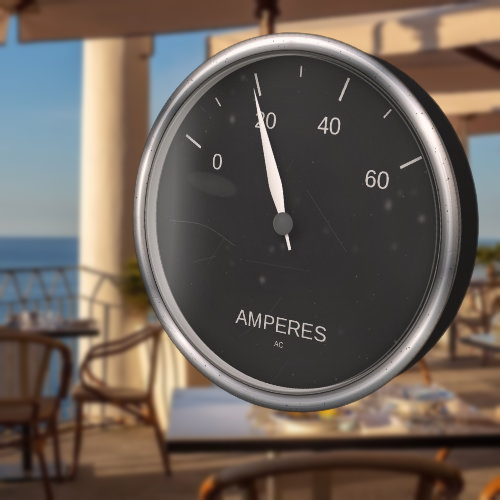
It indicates 20
